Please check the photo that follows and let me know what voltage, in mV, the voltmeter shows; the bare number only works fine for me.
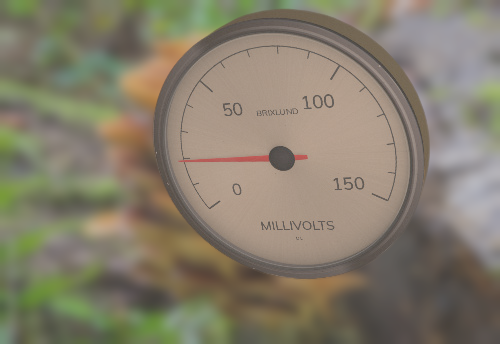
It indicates 20
